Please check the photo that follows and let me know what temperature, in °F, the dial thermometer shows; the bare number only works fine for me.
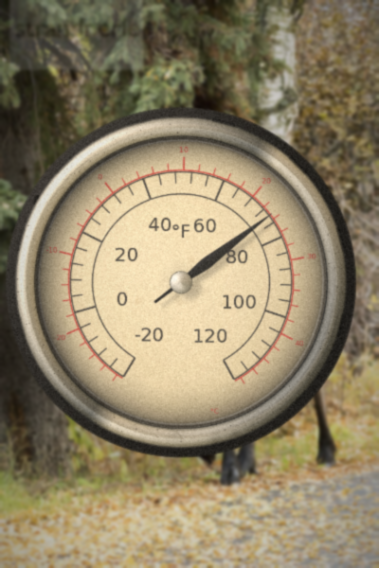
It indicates 74
